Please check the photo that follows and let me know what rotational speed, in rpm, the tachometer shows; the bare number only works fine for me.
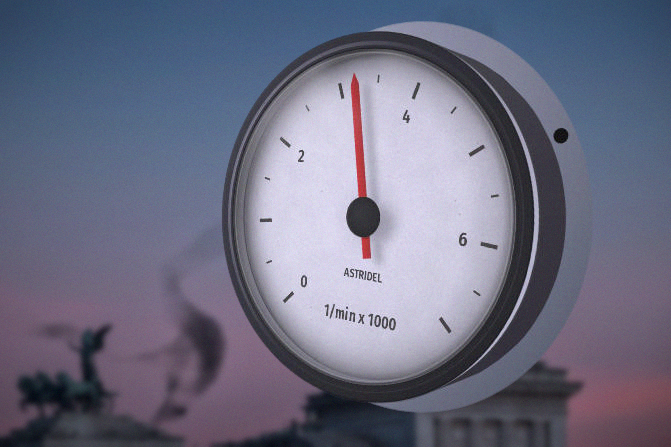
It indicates 3250
